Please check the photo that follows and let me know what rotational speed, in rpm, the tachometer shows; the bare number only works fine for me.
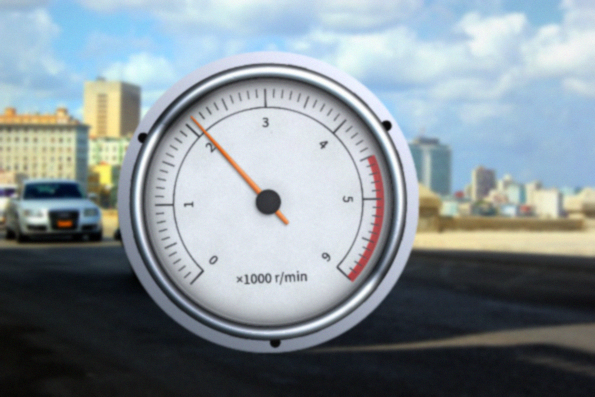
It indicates 2100
